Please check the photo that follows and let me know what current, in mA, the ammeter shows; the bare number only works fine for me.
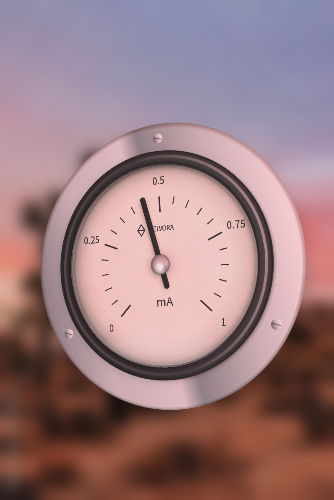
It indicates 0.45
